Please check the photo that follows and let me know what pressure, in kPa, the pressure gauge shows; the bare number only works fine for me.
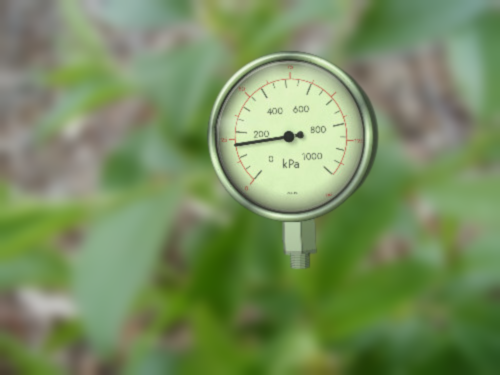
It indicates 150
